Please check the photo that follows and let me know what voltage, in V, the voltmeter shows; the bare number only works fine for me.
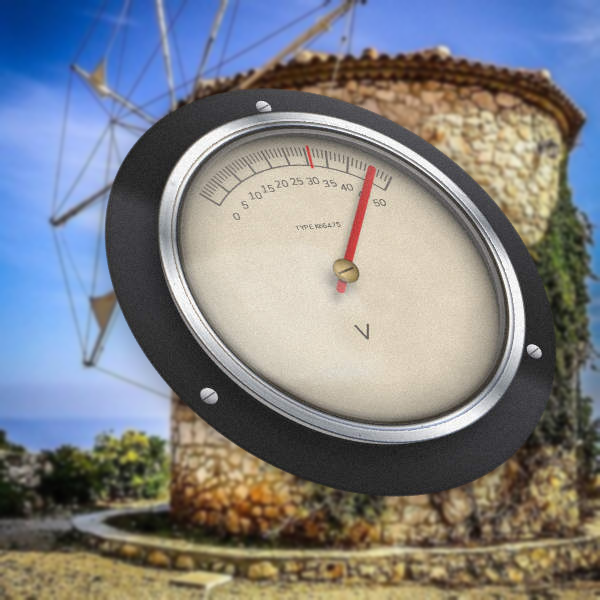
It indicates 45
